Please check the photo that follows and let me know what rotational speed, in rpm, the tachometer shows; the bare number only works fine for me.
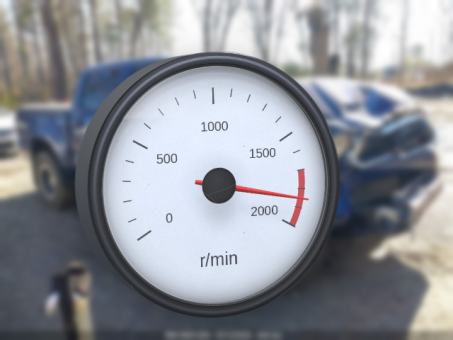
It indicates 1850
